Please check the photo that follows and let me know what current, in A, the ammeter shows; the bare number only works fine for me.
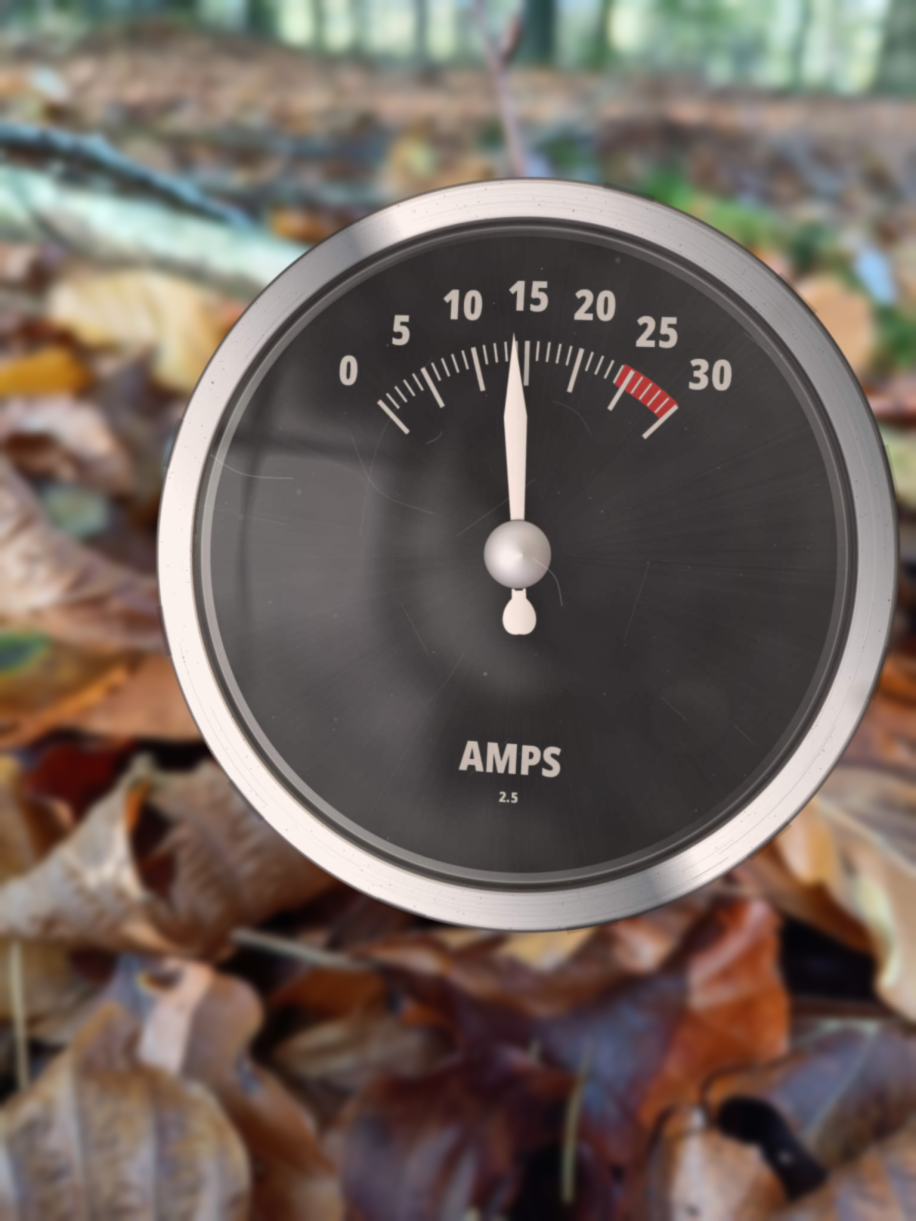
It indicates 14
